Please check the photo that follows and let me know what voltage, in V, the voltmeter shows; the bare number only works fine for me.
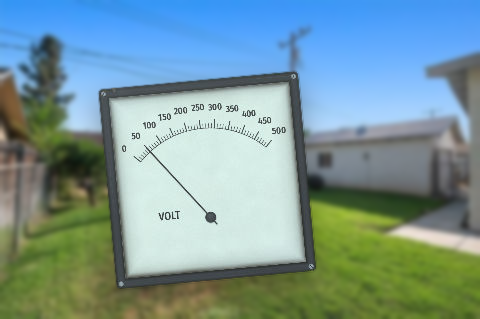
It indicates 50
